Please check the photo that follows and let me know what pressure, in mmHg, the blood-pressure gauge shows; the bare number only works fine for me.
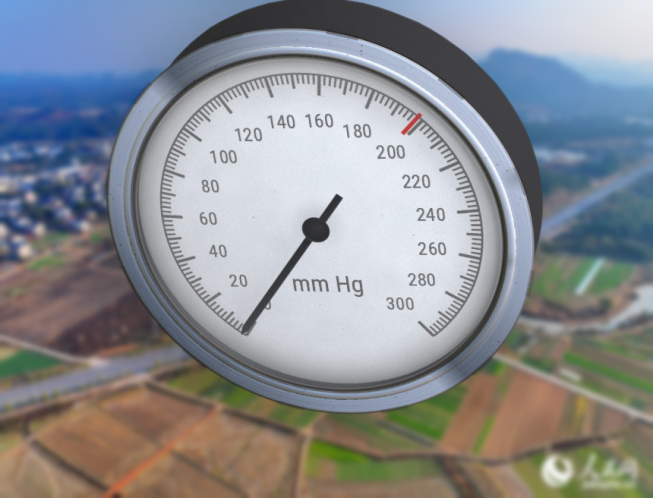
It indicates 2
